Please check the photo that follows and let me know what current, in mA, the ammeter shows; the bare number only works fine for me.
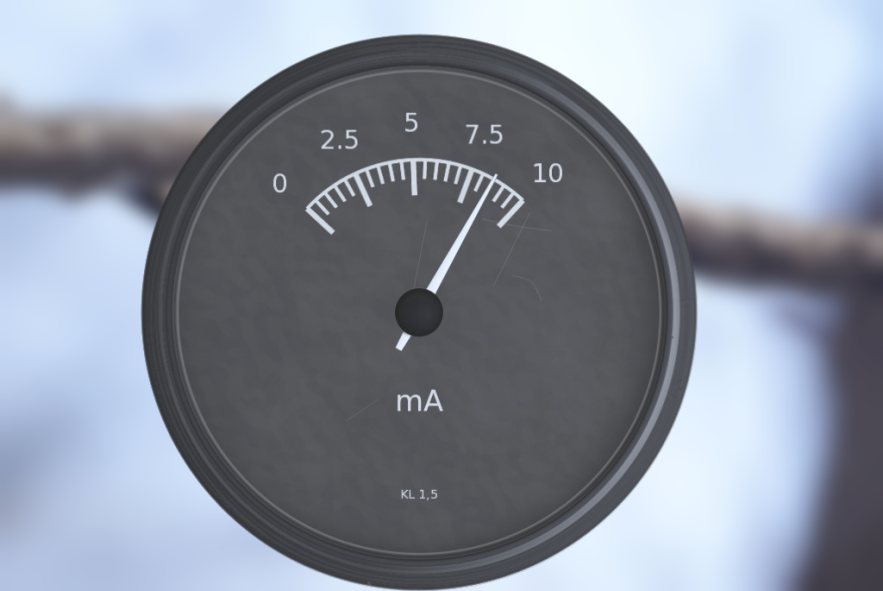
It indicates 8.5
